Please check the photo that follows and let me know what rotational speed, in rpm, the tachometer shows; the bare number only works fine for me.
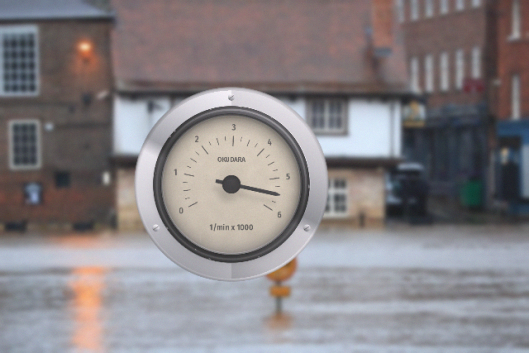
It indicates 5500
